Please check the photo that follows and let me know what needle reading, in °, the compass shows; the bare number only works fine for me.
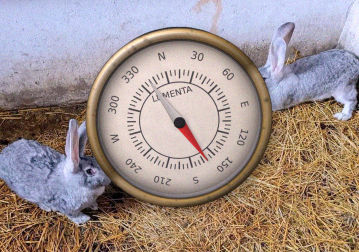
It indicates 160
